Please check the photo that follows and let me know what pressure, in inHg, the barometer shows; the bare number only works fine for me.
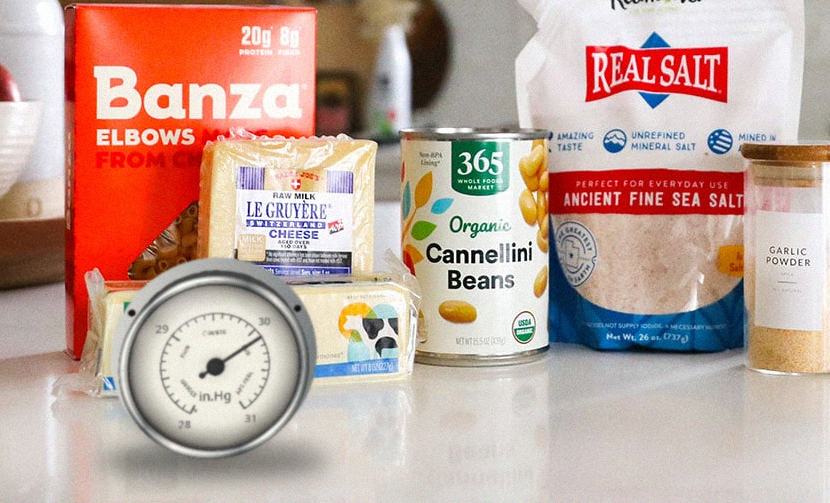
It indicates 30.1
